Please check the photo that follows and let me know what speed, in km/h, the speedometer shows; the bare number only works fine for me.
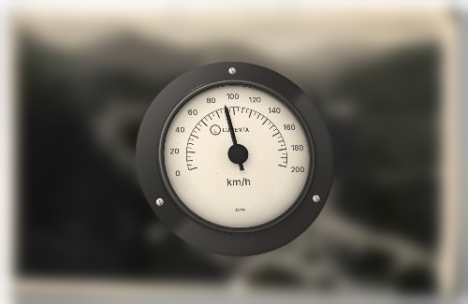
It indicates 90
